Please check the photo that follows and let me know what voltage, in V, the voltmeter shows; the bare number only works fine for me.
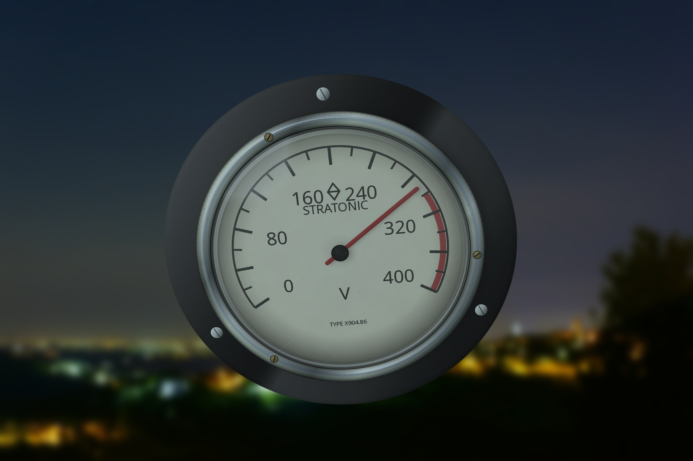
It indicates 290
